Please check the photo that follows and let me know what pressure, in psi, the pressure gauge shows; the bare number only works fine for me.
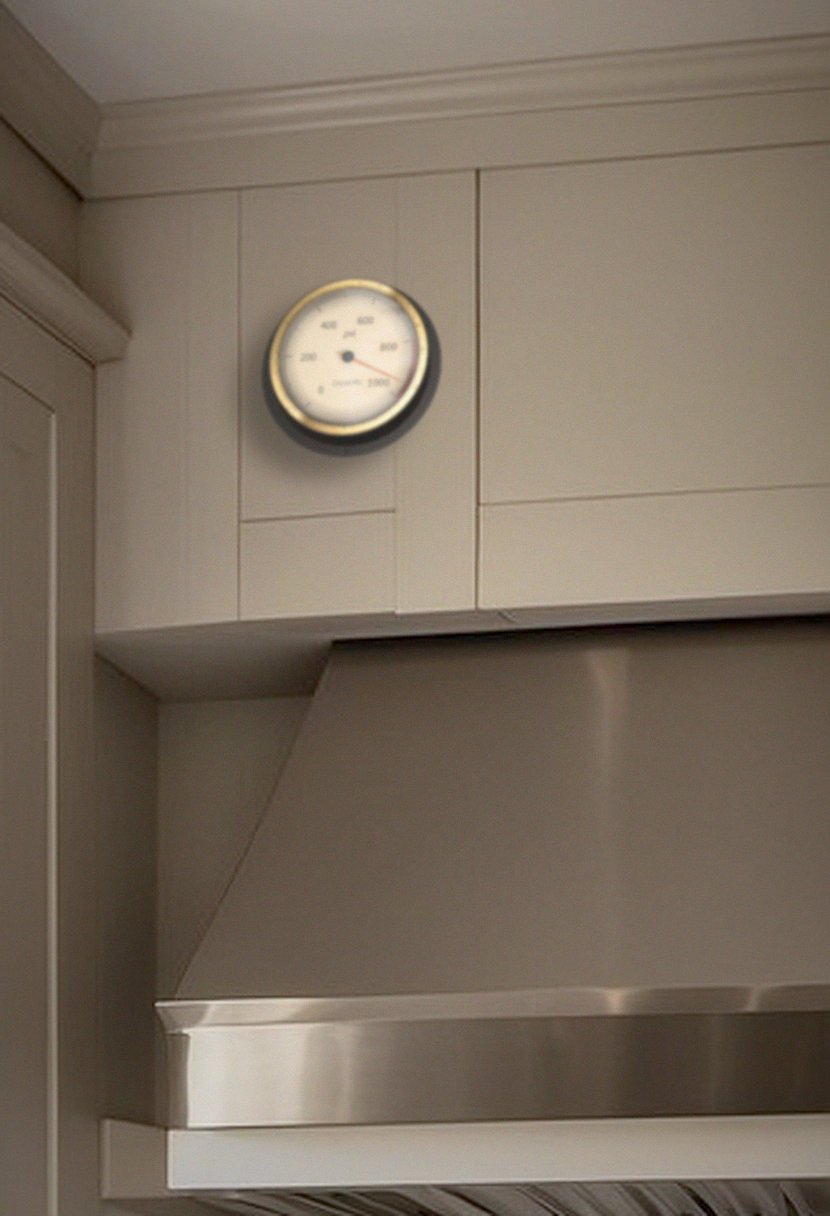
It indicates 950
